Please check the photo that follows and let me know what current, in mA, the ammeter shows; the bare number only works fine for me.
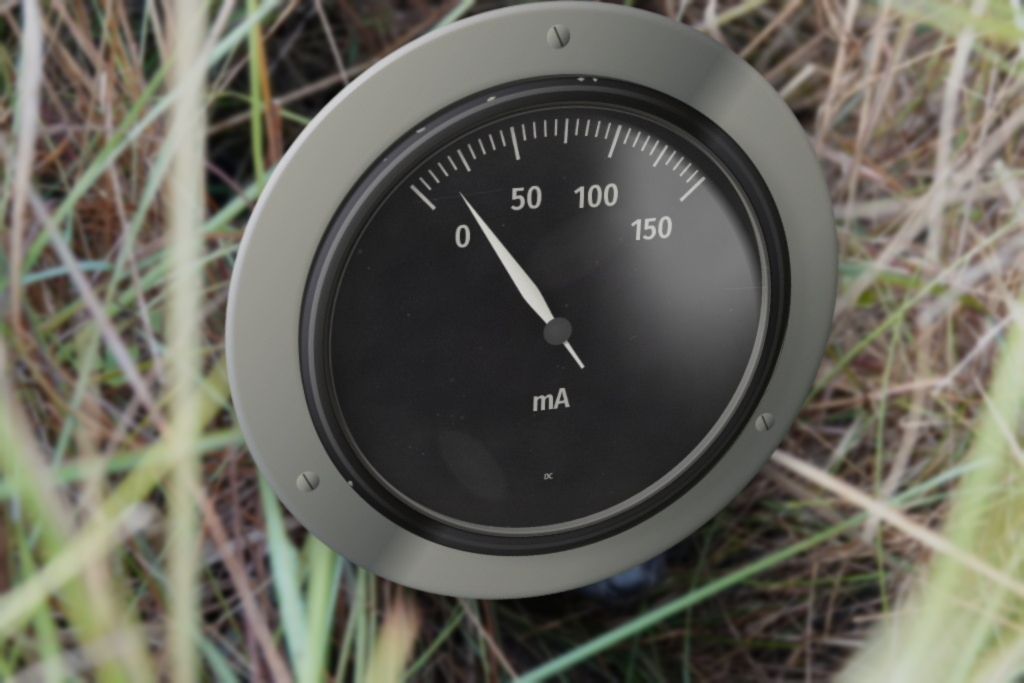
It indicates 15
